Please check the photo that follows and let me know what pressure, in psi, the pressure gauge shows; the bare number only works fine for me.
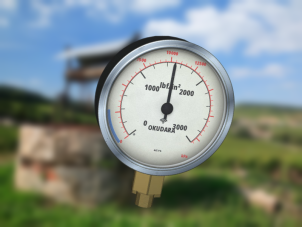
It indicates 1500
